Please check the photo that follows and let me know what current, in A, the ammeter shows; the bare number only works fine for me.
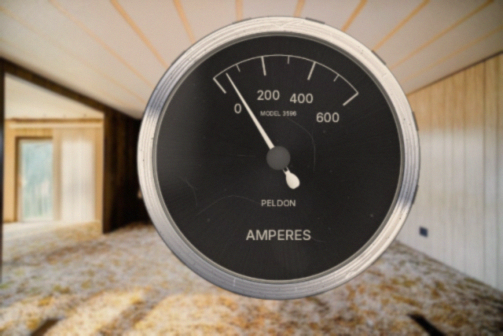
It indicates 50
